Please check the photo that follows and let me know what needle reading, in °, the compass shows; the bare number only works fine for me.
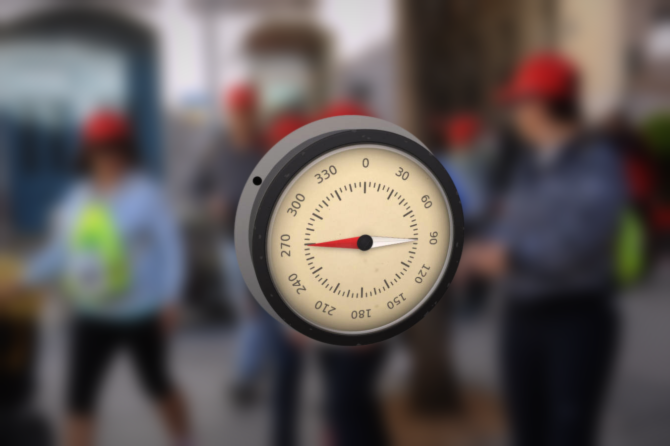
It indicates 270
